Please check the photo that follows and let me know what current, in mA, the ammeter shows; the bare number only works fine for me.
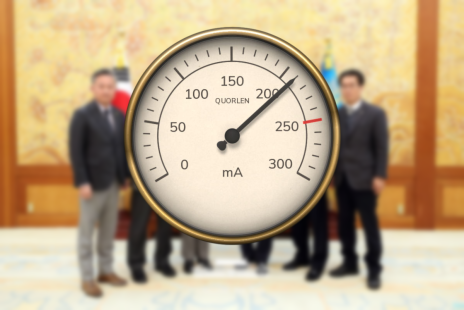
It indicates 210
